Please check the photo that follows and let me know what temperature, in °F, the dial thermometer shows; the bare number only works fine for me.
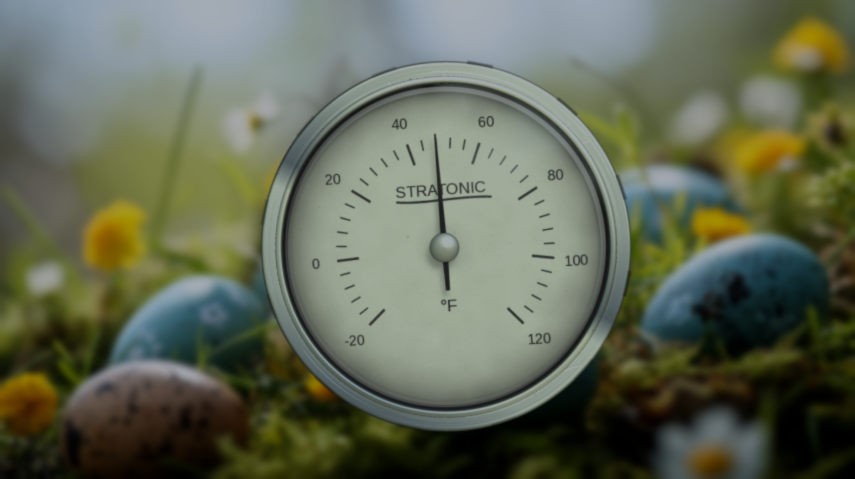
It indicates 48
